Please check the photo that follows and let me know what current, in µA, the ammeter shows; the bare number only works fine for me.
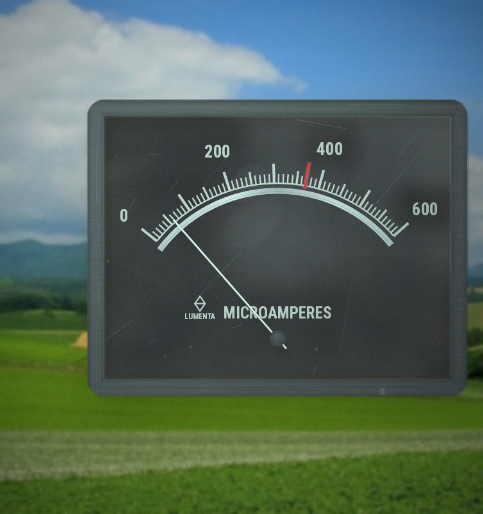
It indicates 60
